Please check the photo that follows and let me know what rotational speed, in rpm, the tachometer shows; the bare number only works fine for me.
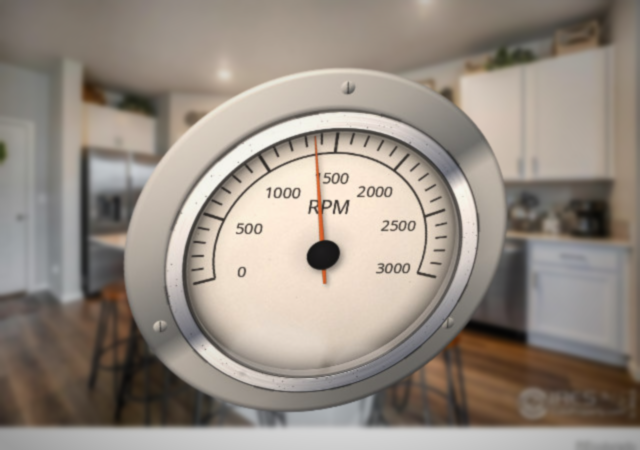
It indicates 1350
